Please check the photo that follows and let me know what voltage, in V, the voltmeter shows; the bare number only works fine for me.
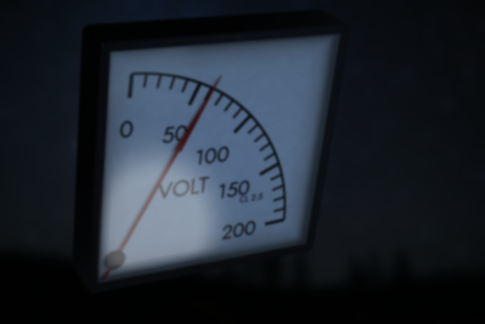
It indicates 60
